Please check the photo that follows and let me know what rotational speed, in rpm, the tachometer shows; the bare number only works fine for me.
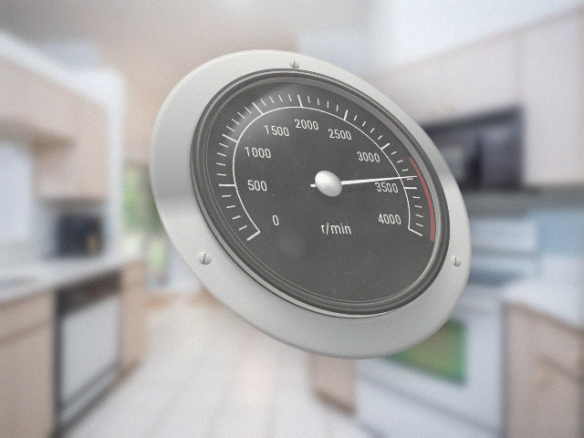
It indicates 3400
